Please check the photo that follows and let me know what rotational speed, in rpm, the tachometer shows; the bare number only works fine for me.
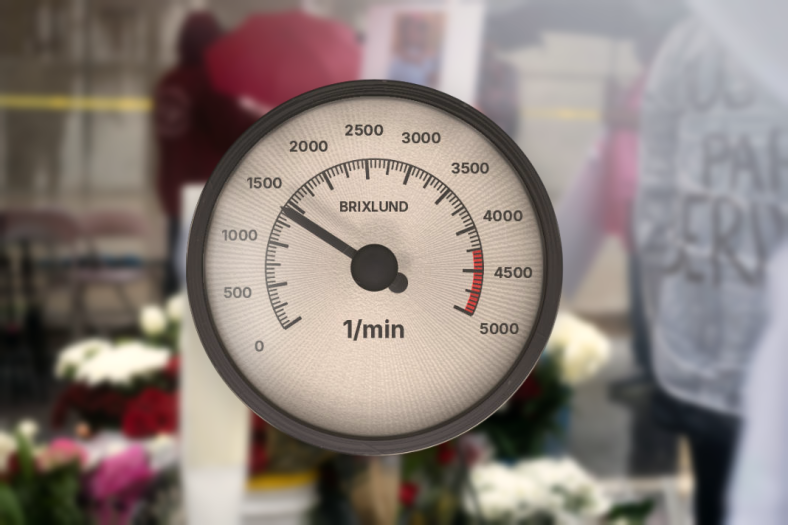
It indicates 1400
